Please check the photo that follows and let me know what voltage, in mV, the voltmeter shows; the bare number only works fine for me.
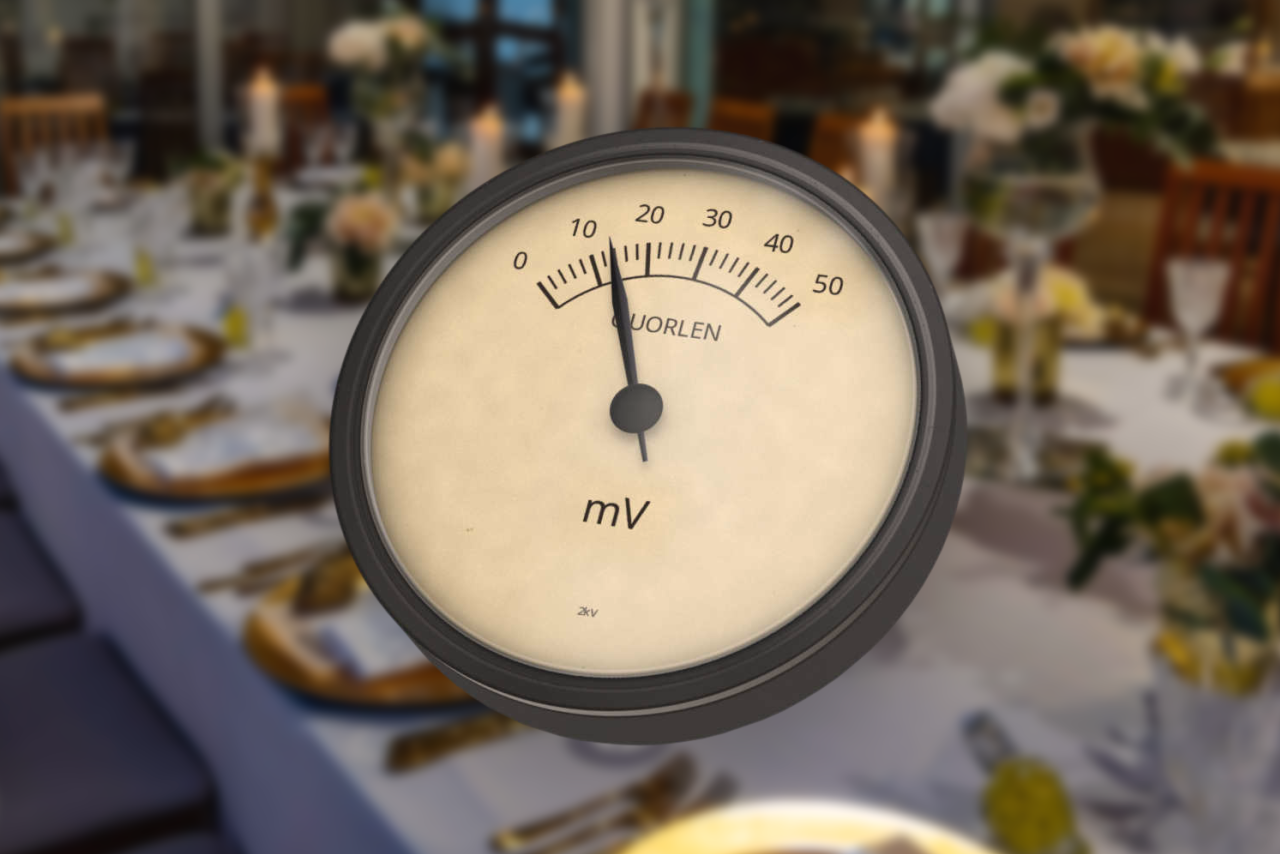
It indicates 14
